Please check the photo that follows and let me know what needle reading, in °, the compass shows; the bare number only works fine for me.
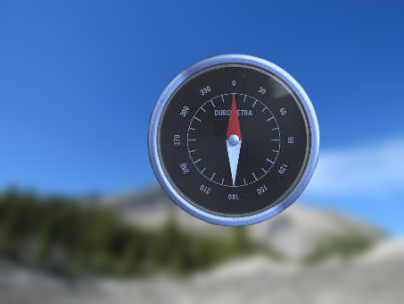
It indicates 0
